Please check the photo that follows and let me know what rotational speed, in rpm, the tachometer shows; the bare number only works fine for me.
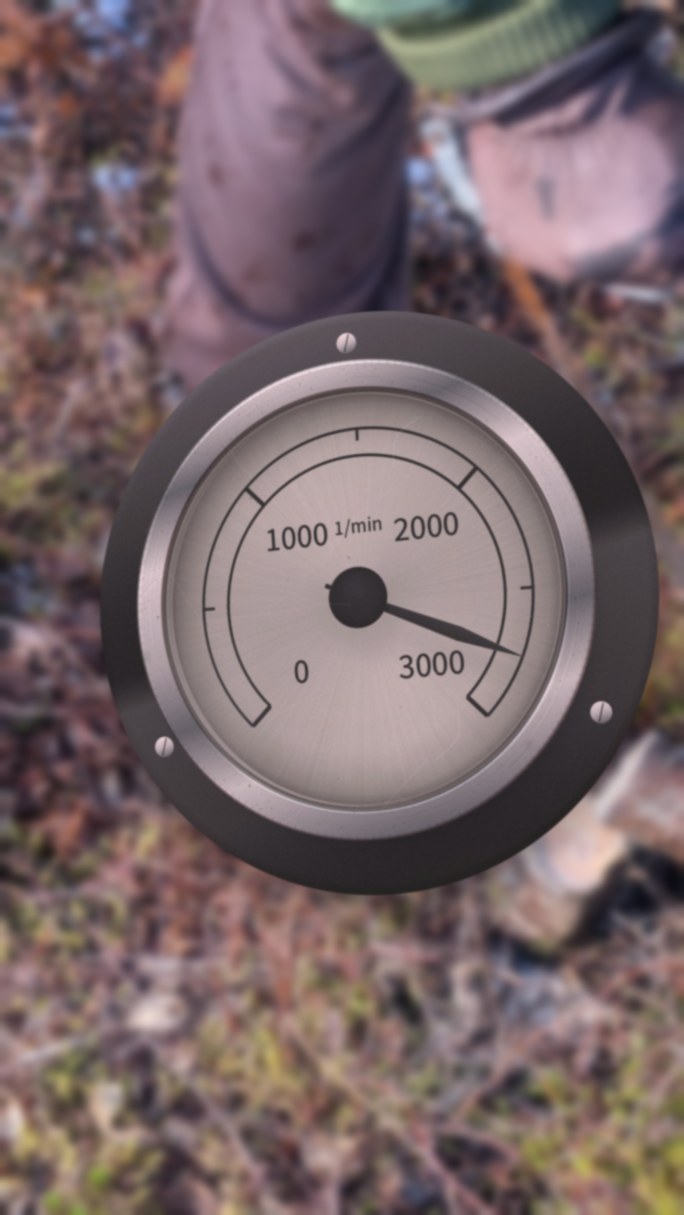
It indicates 2750
